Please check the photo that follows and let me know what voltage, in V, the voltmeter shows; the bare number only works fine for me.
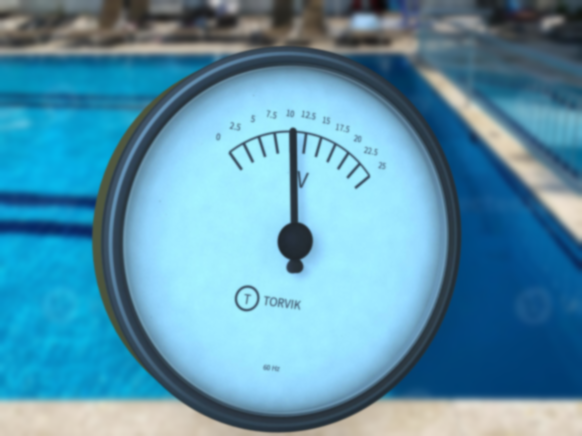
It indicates 10
